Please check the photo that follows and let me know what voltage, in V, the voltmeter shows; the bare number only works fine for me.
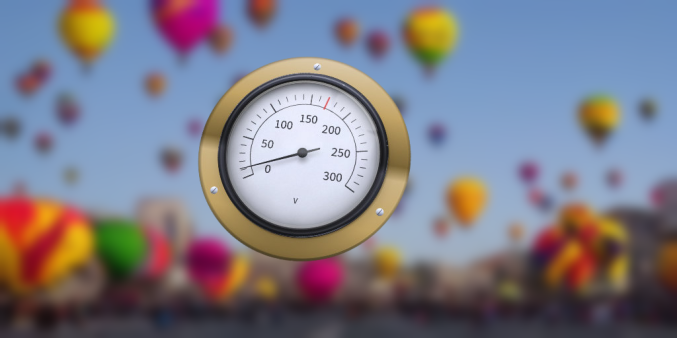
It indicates 10
